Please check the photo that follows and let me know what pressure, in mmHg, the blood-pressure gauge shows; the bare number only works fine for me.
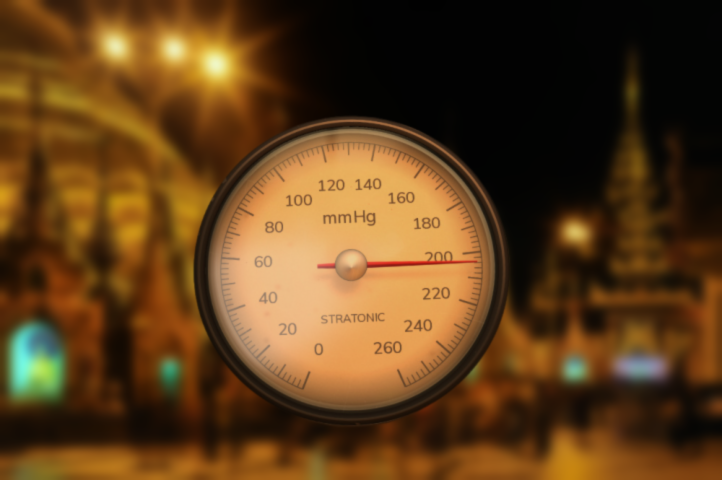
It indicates 204
